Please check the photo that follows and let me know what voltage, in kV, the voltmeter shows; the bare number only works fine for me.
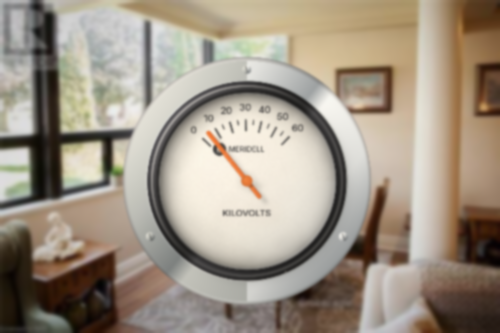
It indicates 5
